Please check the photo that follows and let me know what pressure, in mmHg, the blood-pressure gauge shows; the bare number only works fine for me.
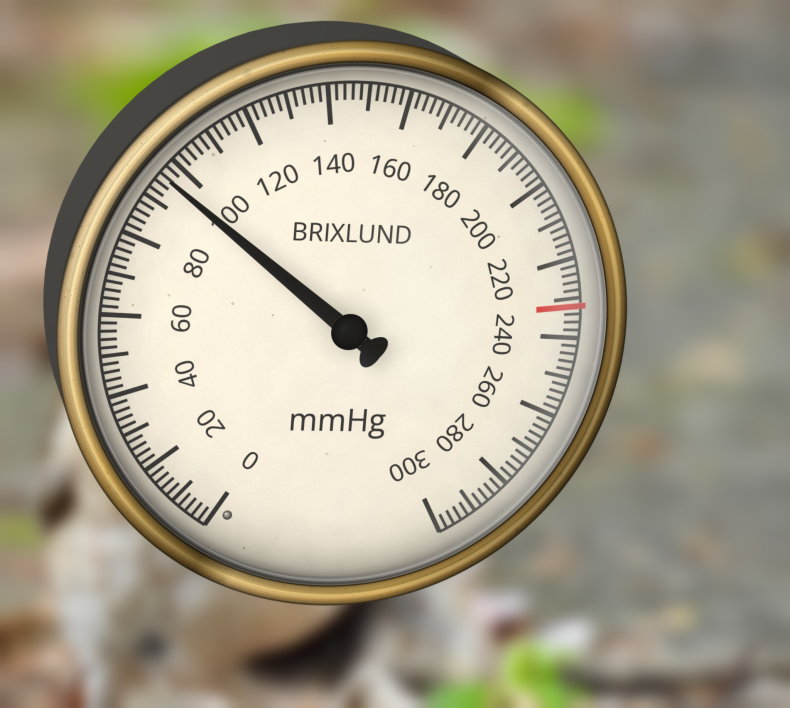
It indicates 96
